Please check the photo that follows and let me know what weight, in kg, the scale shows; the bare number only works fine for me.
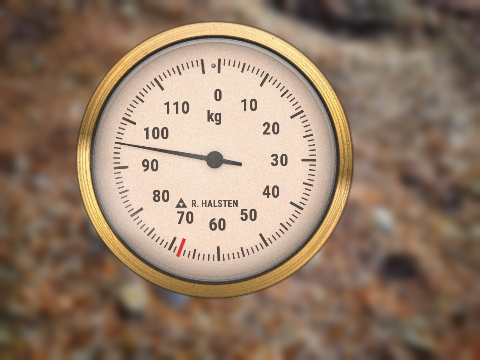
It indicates 95
